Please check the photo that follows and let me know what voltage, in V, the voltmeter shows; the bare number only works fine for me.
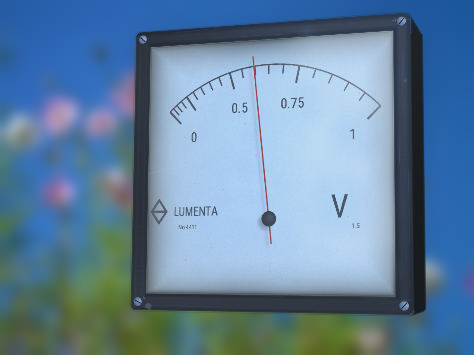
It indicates 0.6
